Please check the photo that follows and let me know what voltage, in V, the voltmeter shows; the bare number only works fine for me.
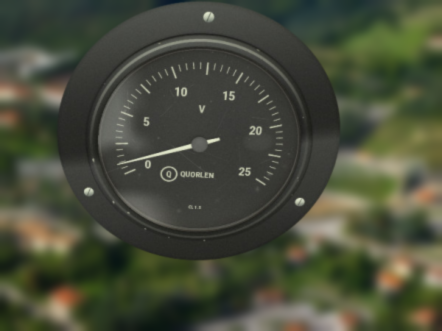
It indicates 1
